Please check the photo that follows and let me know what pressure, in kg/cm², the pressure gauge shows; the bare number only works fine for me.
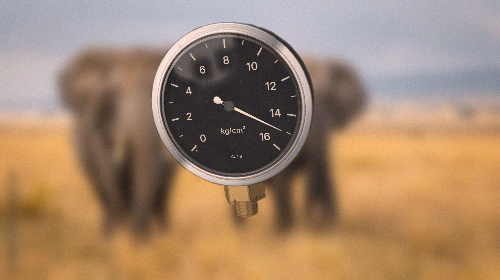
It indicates 15
